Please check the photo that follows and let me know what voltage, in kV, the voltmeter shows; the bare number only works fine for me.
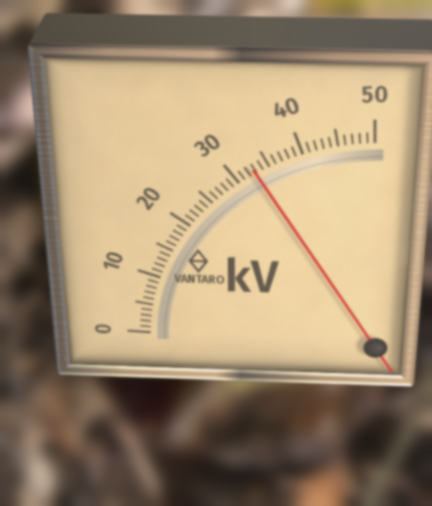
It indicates 33
